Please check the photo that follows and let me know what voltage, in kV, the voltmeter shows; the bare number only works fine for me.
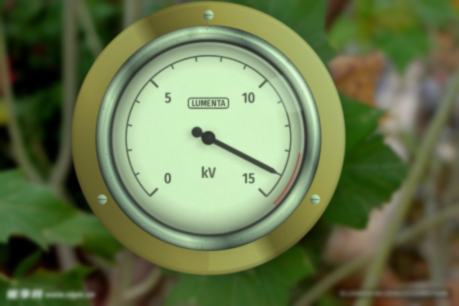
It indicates 14
